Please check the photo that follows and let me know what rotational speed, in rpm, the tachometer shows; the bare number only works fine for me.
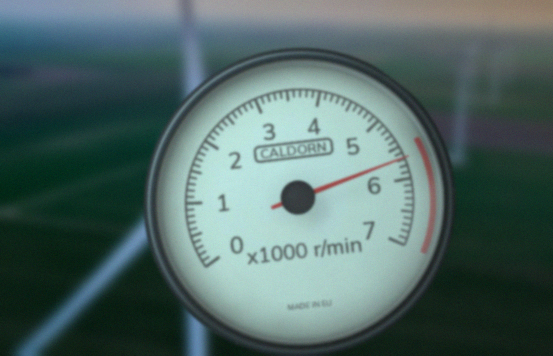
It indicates 5700
